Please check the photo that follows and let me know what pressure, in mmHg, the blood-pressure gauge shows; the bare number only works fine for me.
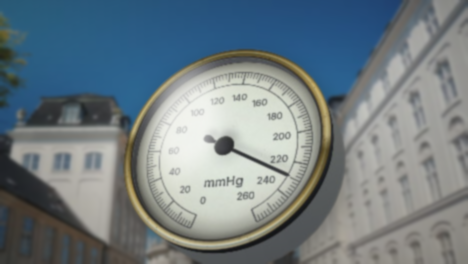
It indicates 230
